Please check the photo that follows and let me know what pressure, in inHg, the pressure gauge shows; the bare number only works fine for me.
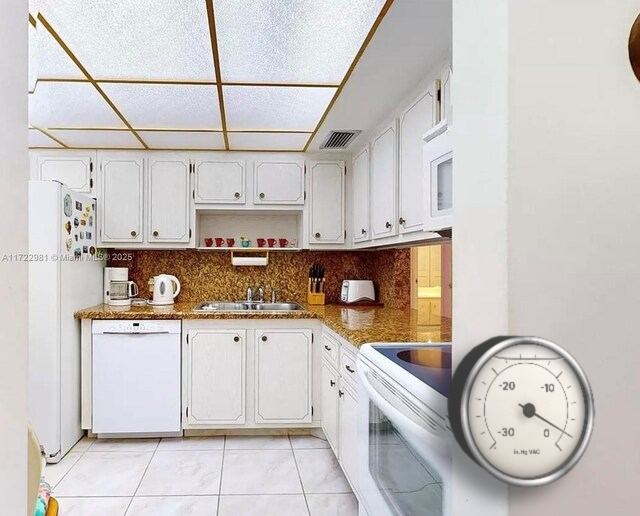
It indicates -2
